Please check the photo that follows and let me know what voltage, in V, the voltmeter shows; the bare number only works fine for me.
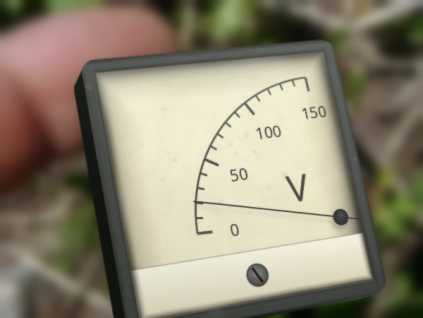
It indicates 20
